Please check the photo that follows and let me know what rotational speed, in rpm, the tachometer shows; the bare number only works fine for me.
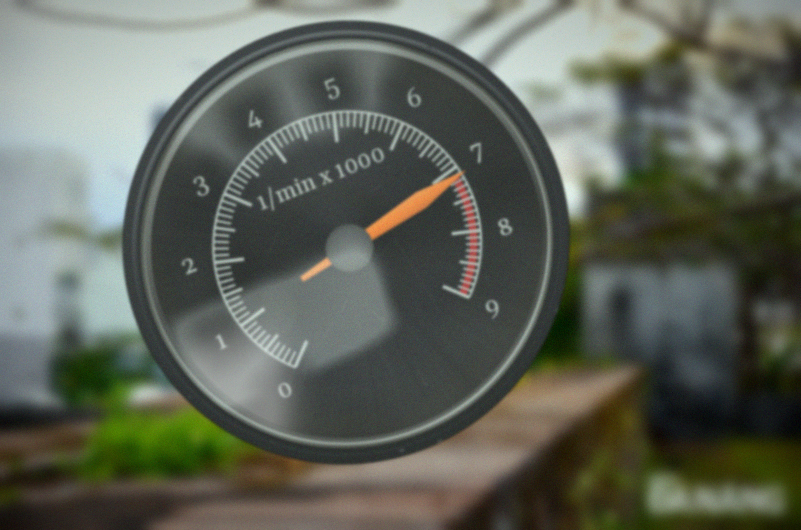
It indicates 7100
